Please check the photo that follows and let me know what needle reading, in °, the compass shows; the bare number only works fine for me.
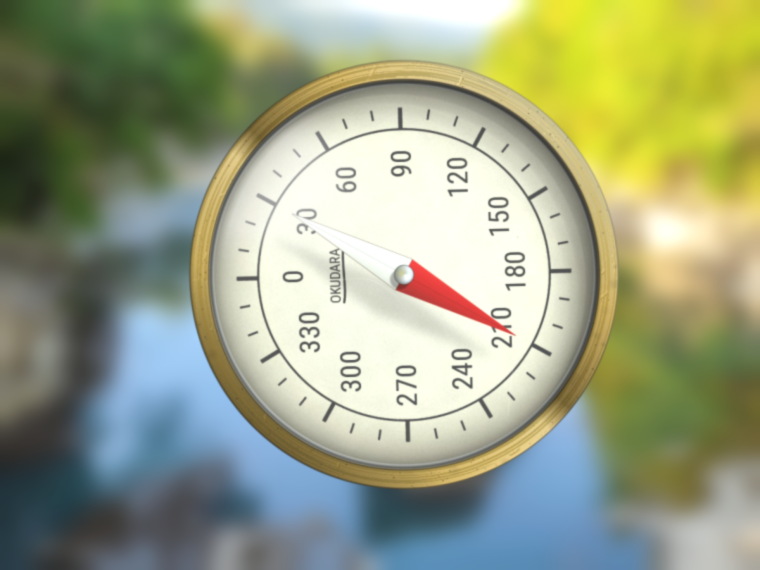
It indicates 210
